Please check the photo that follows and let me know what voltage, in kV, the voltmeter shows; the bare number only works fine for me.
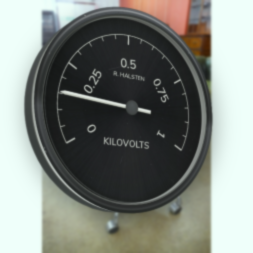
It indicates 0.15
